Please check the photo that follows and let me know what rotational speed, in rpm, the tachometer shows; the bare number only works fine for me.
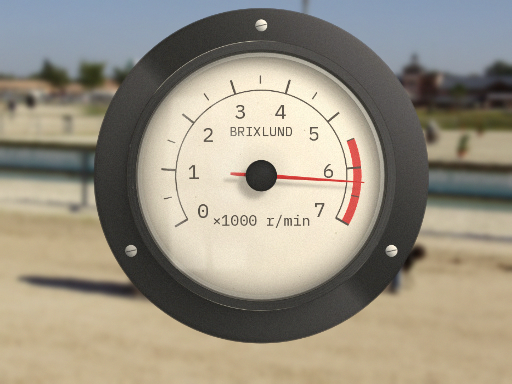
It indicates 6250
